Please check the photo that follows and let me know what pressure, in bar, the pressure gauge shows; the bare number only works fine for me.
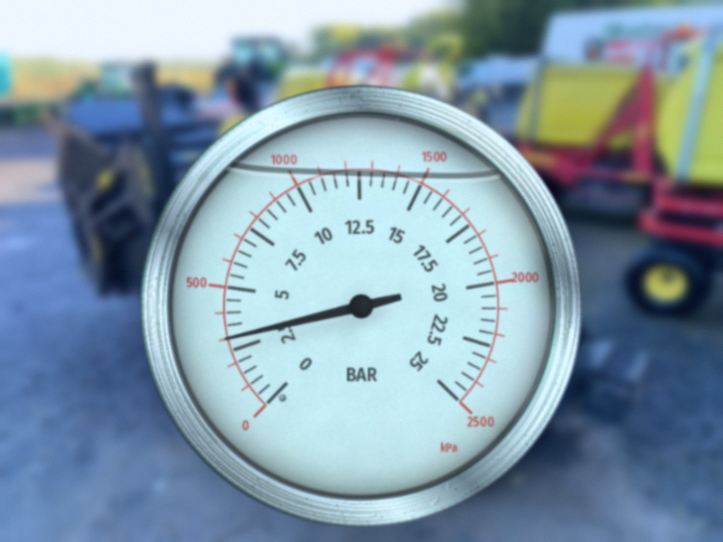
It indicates 3
